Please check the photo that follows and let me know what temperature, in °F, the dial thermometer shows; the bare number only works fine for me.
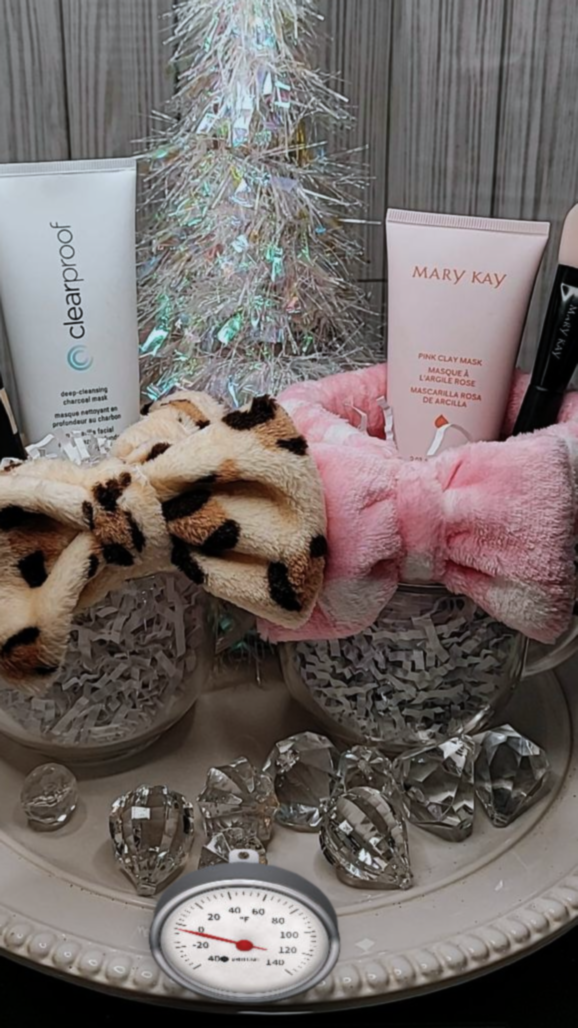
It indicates 0
